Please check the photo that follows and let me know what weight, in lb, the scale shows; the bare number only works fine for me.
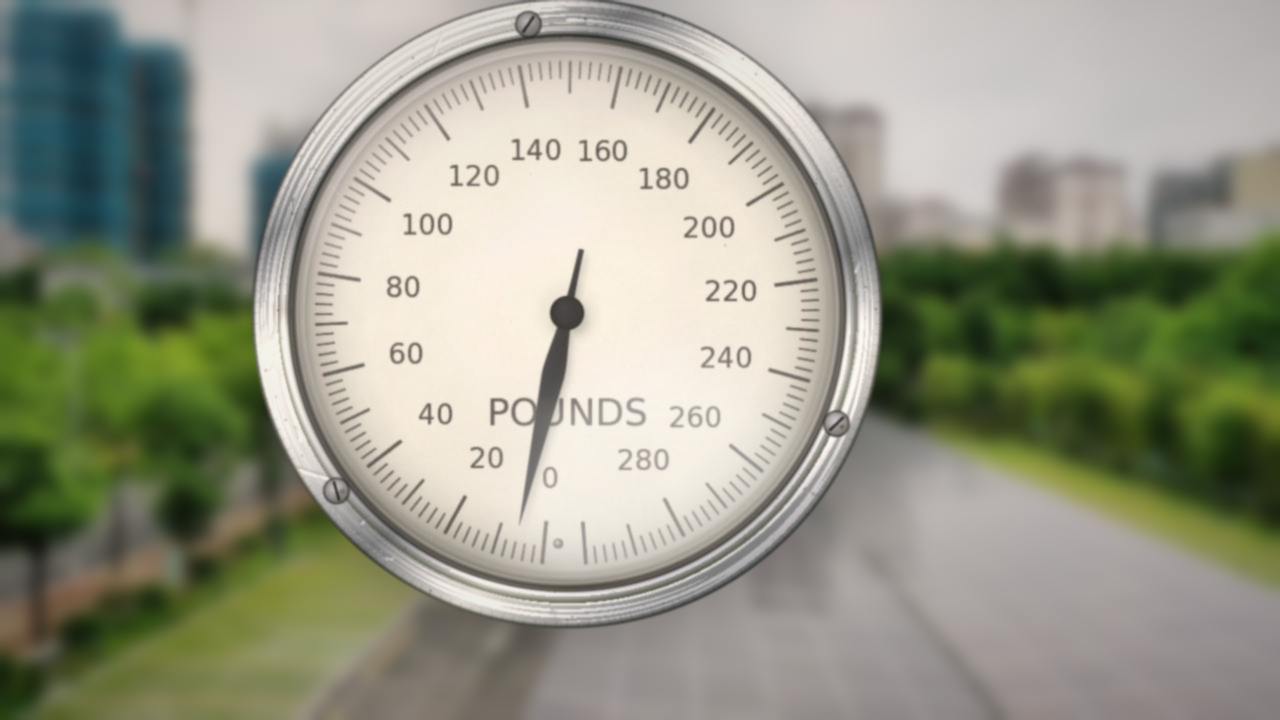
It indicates 6
